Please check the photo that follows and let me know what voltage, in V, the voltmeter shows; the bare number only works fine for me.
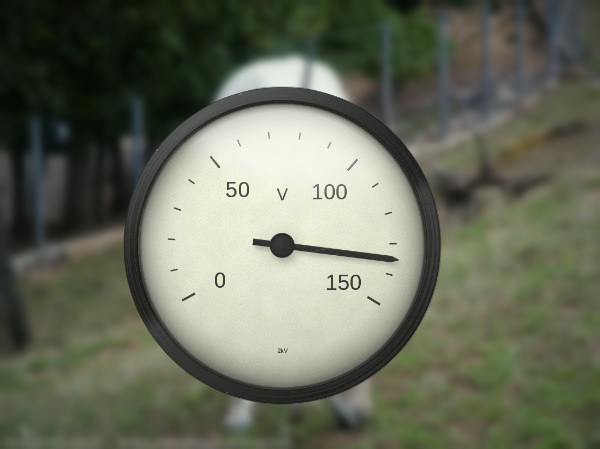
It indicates 135
